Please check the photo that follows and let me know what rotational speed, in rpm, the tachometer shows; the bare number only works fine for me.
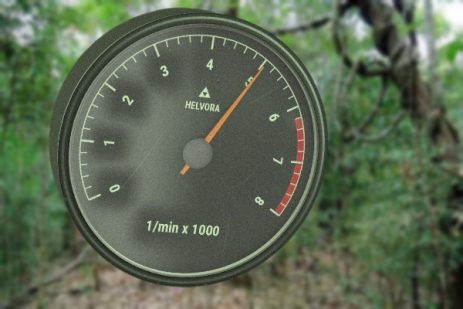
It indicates 5000
